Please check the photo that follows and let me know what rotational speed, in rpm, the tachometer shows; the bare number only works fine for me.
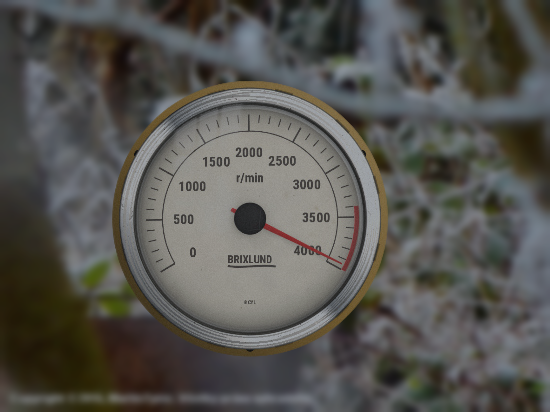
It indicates 3950
